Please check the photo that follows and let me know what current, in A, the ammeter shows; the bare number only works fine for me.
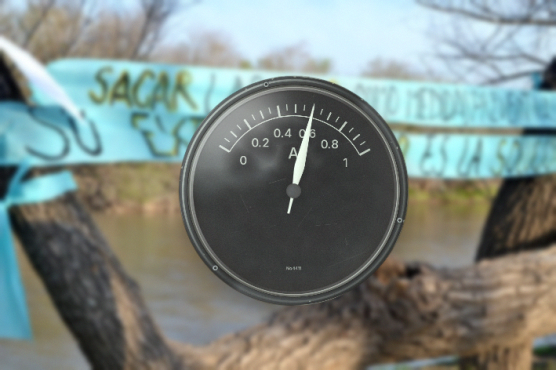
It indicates 0.6
